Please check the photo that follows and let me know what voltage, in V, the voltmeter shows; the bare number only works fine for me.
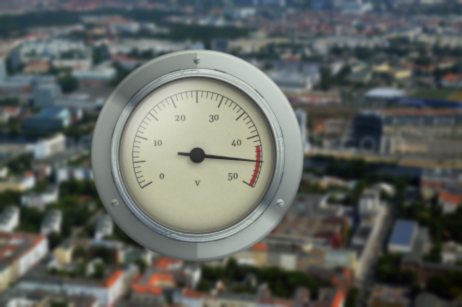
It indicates 45
